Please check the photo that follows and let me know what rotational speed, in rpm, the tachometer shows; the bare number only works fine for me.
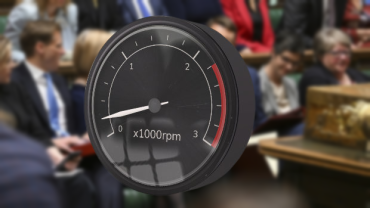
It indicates 200
